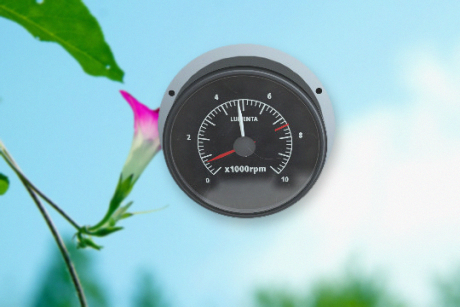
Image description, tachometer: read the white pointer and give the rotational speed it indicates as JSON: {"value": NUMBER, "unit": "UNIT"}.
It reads {"value": 4800, "unit": "rpm"}
